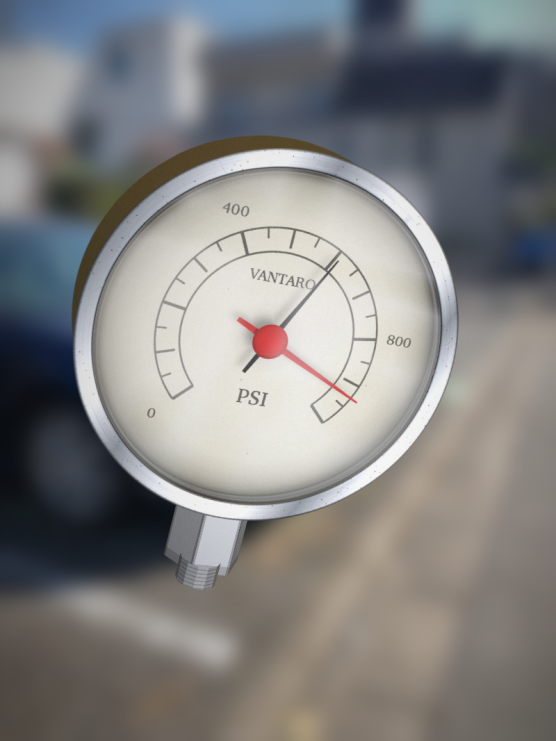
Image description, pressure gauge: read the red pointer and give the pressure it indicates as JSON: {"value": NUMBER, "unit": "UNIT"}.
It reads {"value": 925, "unit": "psi"}
